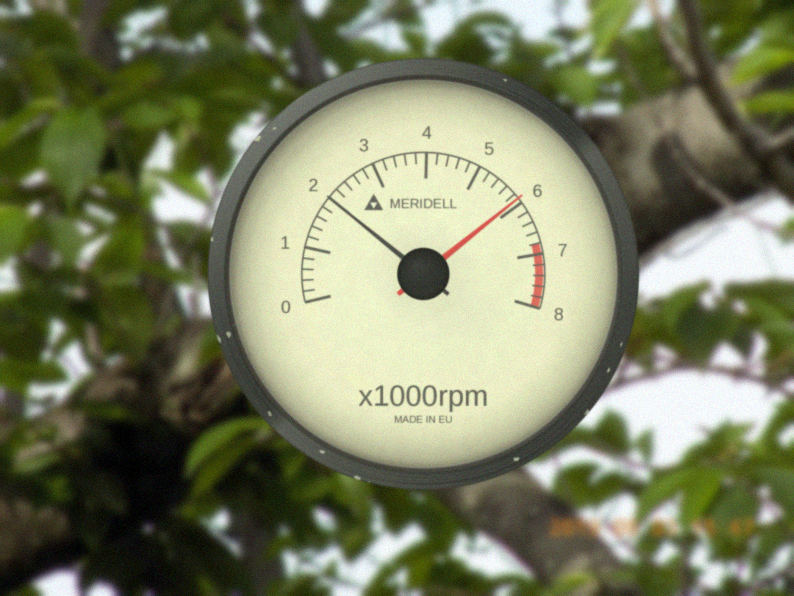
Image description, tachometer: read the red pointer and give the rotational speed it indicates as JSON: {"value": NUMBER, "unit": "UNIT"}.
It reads {"value": 5900, "unit": "rpm"}
